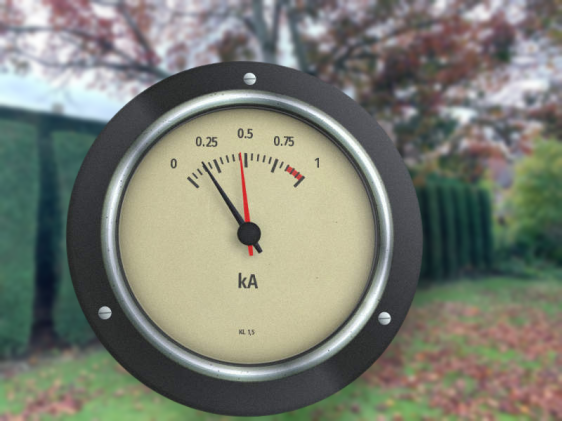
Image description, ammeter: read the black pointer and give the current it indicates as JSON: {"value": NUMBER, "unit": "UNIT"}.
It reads {"value": 0.15, "unit": "kA"}
